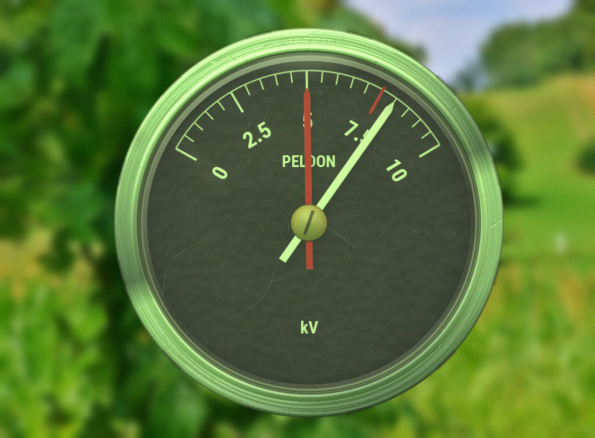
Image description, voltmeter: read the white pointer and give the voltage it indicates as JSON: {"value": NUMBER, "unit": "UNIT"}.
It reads {"value": 8, "unit": "kV"}
